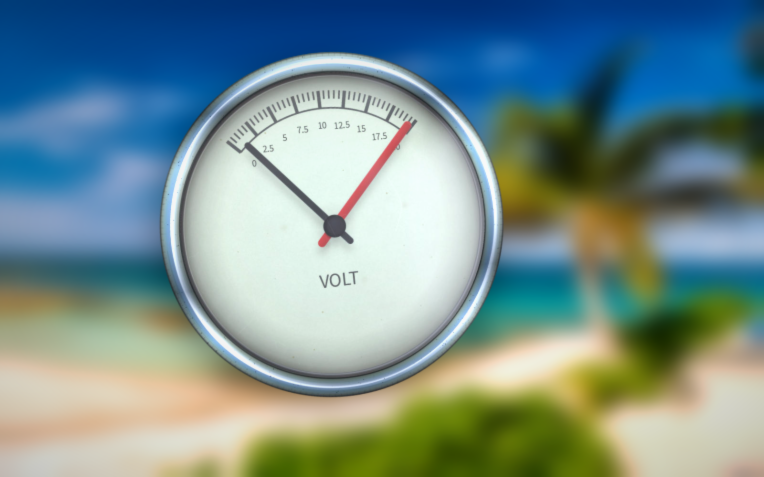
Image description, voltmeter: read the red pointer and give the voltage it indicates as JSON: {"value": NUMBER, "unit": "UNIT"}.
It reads {"value": 19.5, "unit": "V"}
